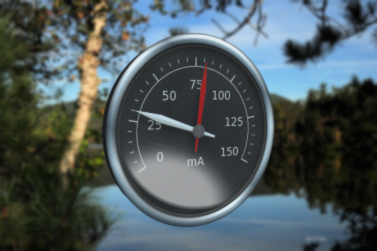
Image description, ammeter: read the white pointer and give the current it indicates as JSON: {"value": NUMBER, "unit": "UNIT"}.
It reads {"value": 30, "unit": "mA"}
